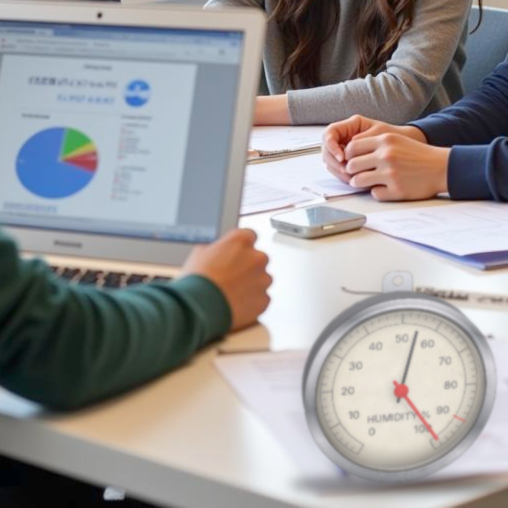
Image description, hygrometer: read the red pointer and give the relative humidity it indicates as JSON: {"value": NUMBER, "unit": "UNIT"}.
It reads {"value": 98, "unit": "%"}
